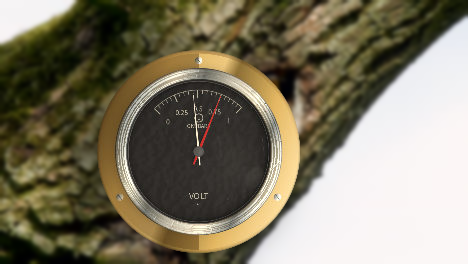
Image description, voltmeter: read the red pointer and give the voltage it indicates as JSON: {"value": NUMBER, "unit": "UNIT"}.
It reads {"value": 0.75, "unit": "V"}
